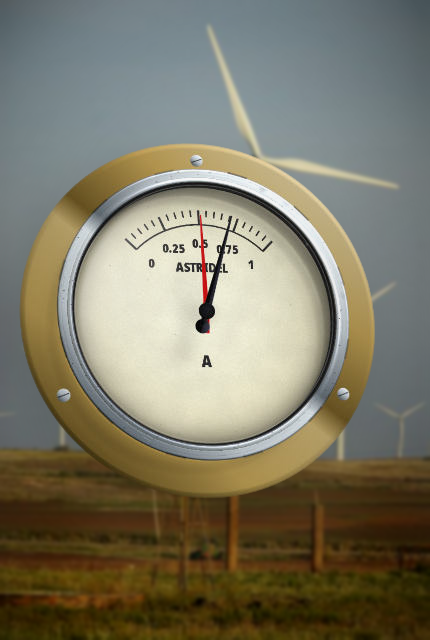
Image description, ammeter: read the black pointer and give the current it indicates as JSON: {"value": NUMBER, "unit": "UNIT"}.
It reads {"value": 0.7, "unit": "A"}
